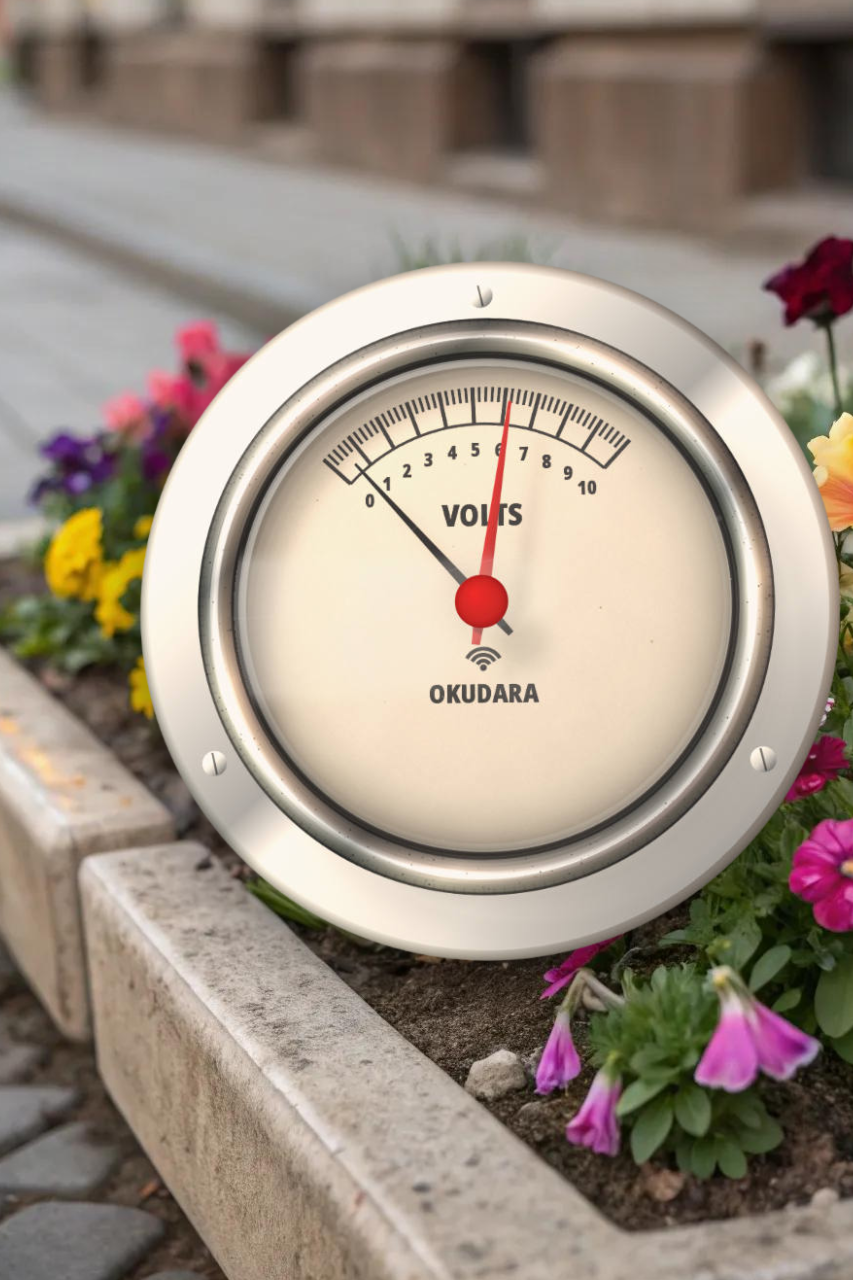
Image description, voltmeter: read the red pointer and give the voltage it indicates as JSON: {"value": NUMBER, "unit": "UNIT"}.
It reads {"value": 6.2, "unit": "V"}
